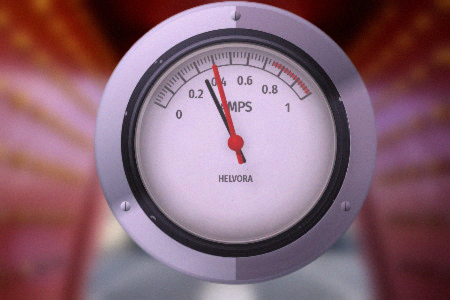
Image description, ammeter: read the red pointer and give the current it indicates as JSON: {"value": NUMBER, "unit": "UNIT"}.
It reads {"value": 0.4, "unit": "A"}
